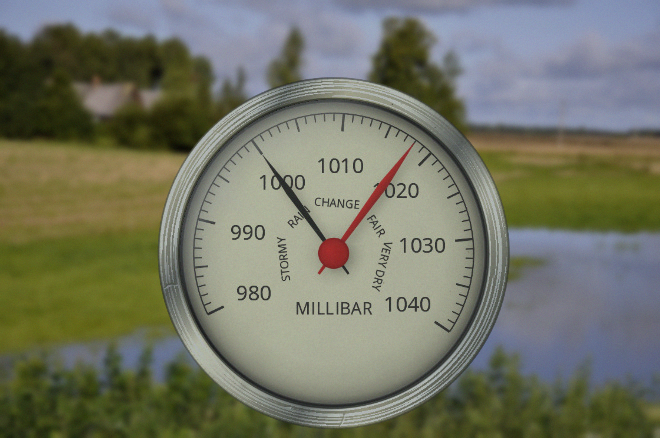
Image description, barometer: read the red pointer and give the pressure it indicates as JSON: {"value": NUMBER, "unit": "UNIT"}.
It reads {"value": 1018, "unit": "mbar"}
